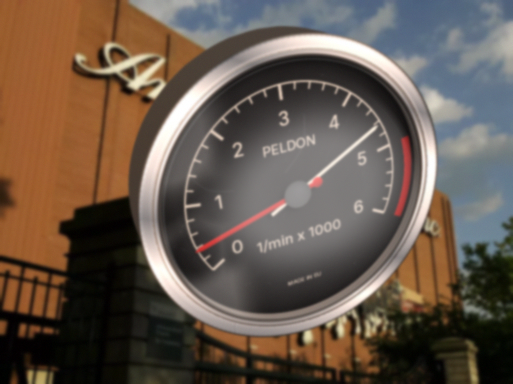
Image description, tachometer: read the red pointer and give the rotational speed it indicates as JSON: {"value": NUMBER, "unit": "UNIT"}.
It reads {"value": 400, "unit": "rpm"}
